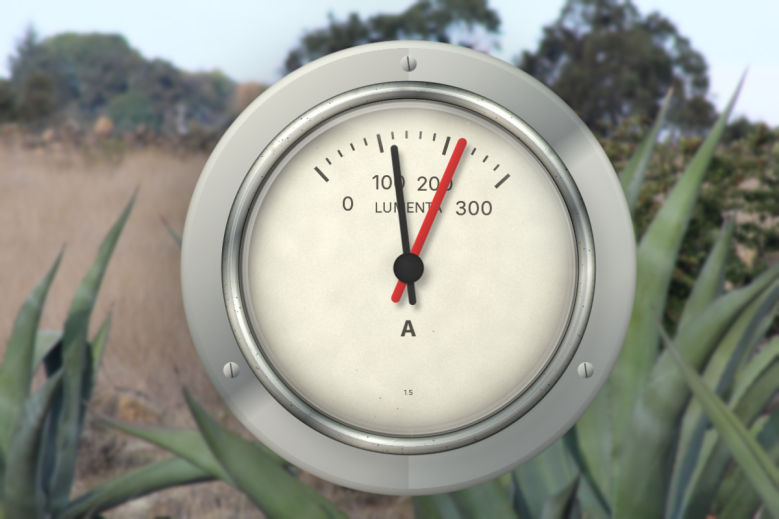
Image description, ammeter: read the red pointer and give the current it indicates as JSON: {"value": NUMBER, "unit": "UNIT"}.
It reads {"value": 220, "unit": "A"}
